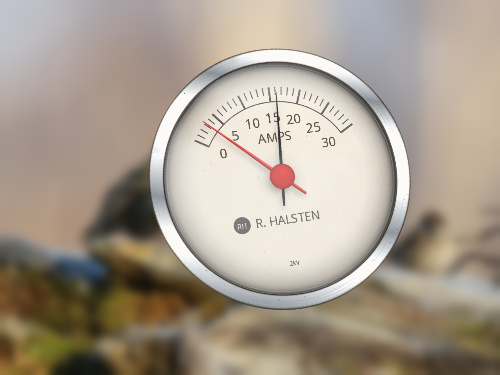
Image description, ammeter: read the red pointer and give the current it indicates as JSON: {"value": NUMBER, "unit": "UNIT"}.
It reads {"value": 3, "unit": "A"}
